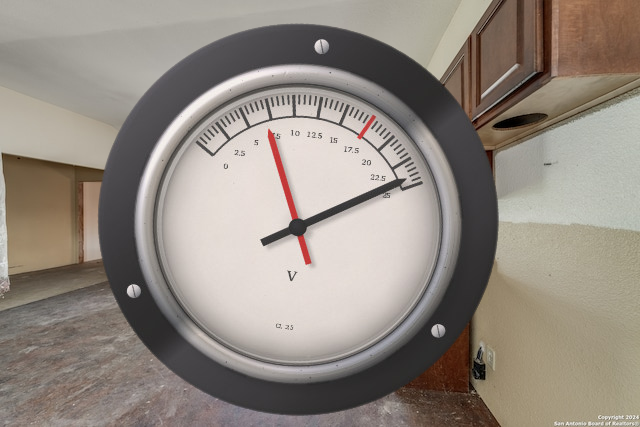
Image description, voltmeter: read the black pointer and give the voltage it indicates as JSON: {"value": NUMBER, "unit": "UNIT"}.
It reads {"value": 24, "unit": "V"}
